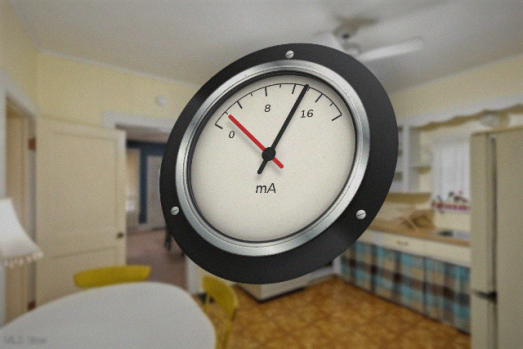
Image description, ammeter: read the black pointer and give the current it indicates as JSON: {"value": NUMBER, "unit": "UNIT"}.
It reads {"value": 14, "unit": "mA"}
